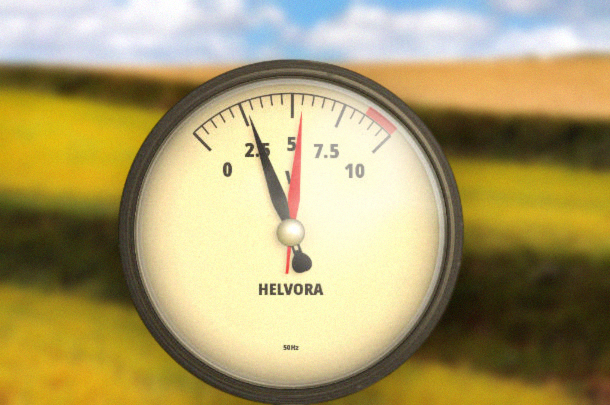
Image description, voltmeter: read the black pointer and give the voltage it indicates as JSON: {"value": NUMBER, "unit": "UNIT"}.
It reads {"value": 2.75, "unit": "V"}
